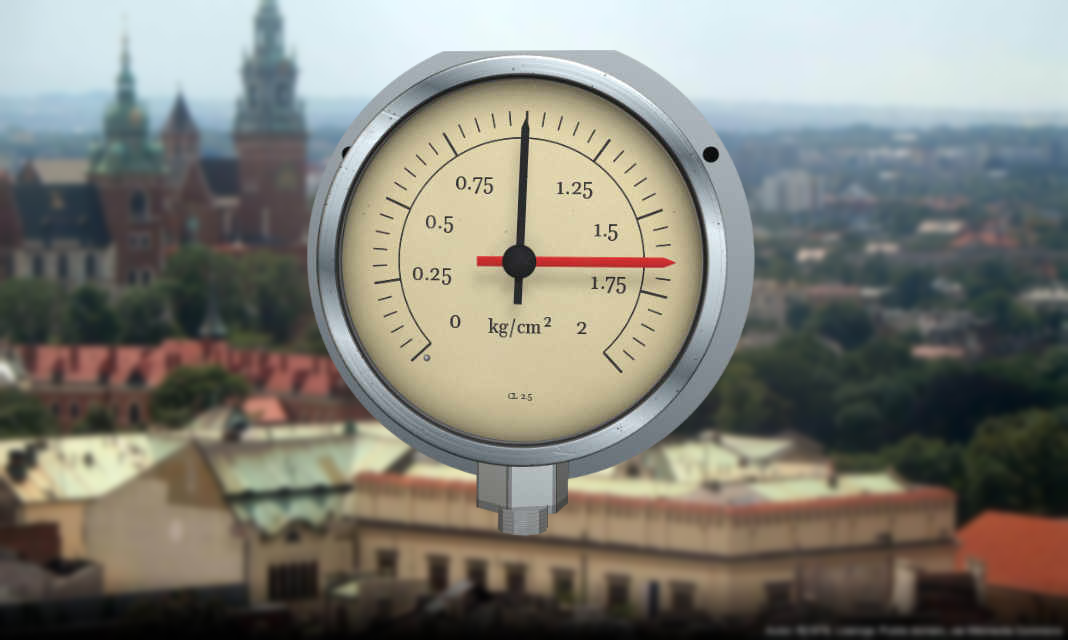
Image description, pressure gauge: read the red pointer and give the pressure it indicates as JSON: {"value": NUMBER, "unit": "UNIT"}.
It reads {"value": 1.65, "unit": "kg/cm²"}
